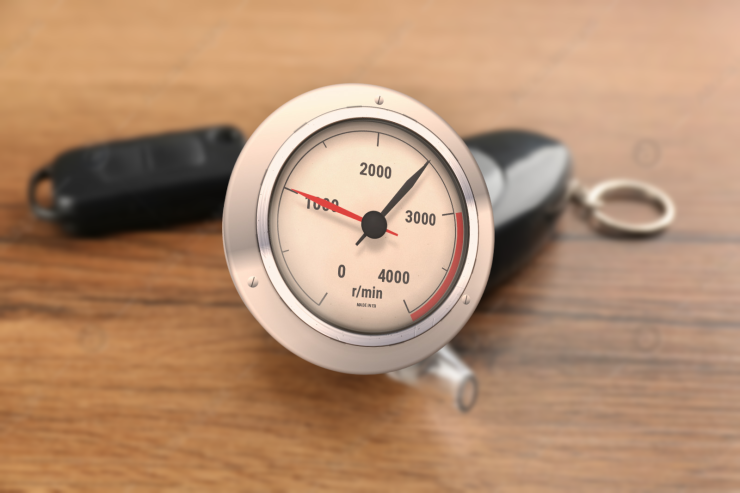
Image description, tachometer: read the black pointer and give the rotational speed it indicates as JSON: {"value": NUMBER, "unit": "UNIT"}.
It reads {"value": 2500, "unit": "rpm"}
